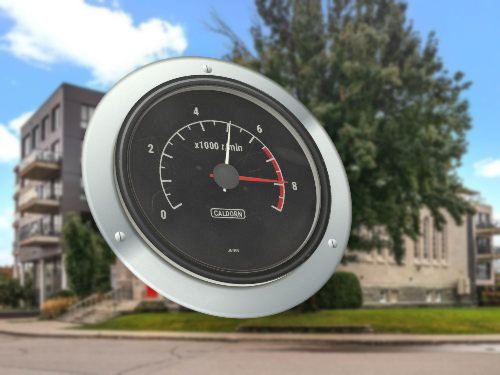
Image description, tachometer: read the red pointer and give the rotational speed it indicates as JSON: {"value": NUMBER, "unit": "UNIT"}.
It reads {"value": 8000, "unit": "rpm"}
